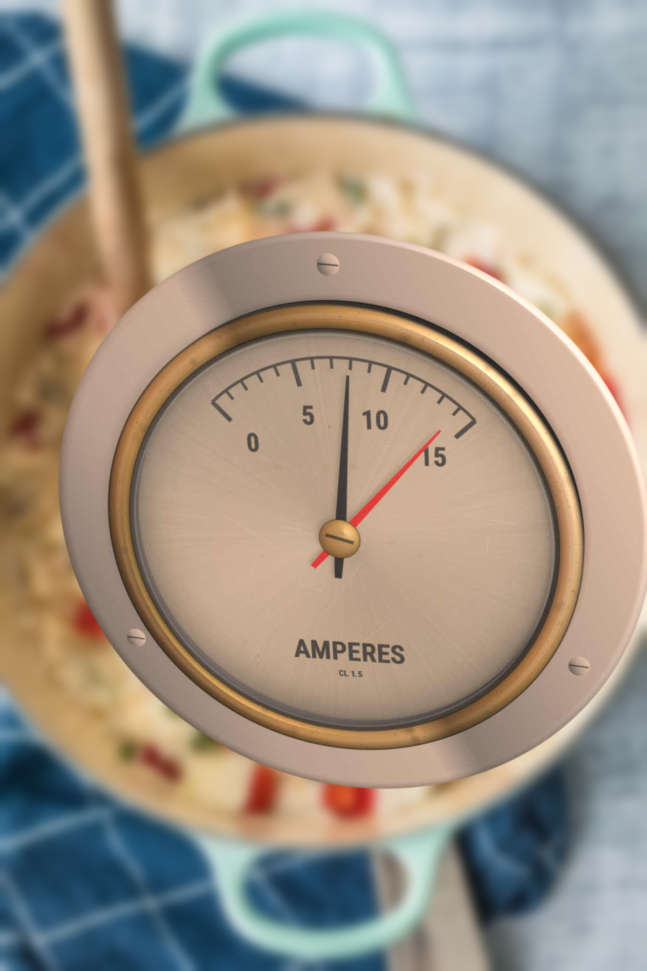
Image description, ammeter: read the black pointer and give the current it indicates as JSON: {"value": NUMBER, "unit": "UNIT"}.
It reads {"value": 8, "unit": "A"}
